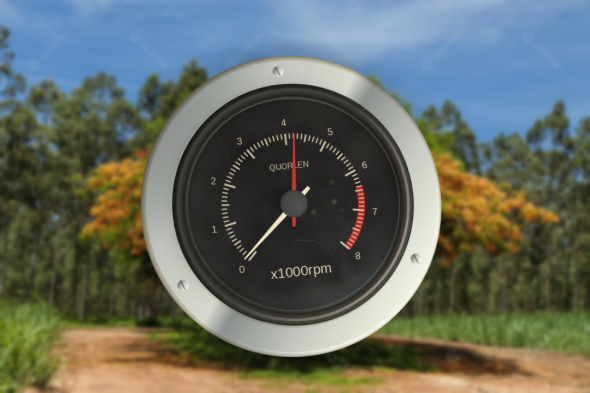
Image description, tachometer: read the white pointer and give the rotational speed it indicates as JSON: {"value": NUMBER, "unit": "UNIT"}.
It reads {"value": 100, "unit": "rpm"}
